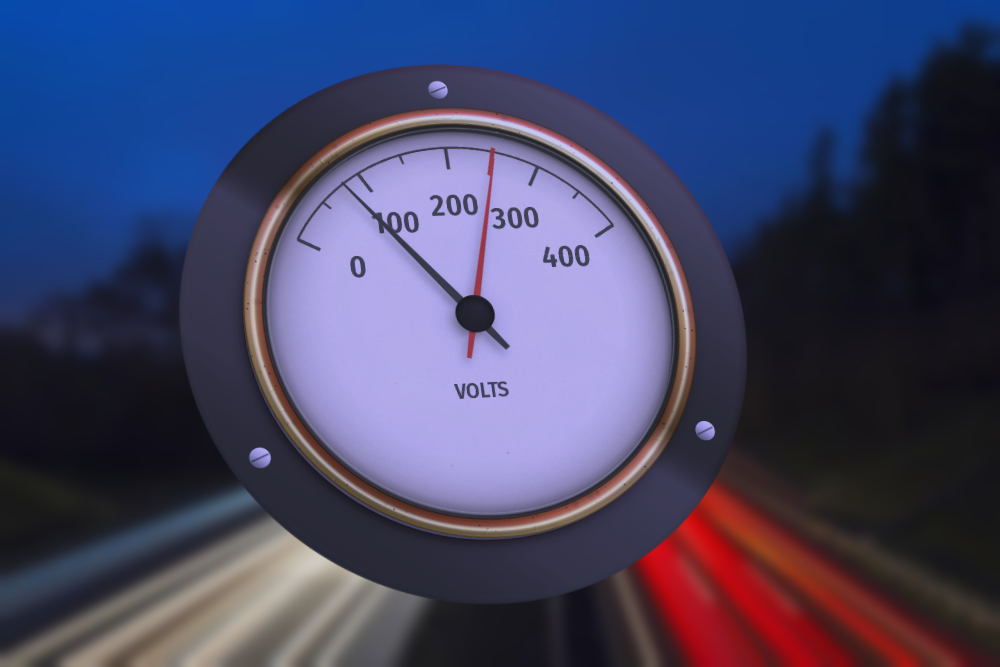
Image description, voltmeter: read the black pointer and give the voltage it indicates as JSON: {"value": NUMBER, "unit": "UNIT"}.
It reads {"value": 75, "unit": "V"}
